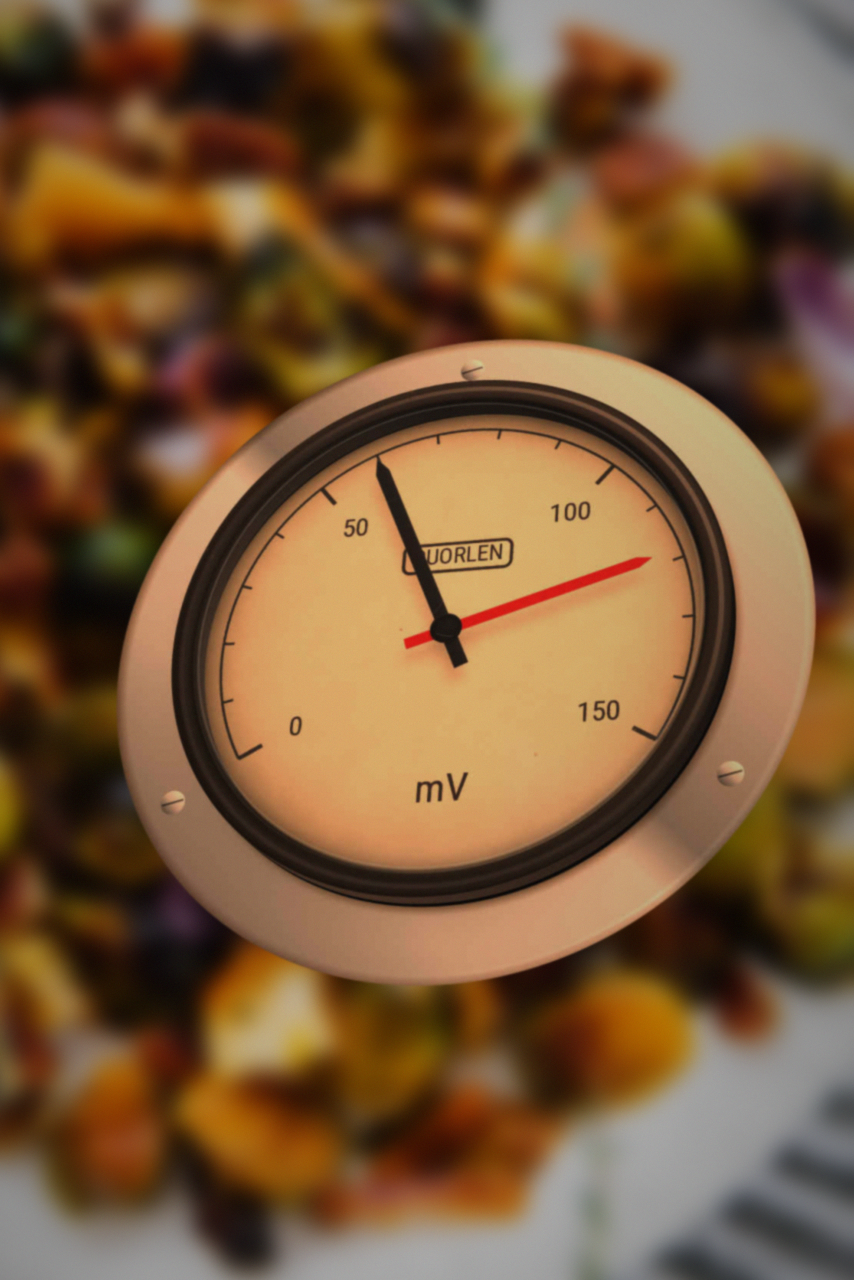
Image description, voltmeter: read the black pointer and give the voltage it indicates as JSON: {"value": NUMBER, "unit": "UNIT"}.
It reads {"value": 60, "unit": "mV"}
